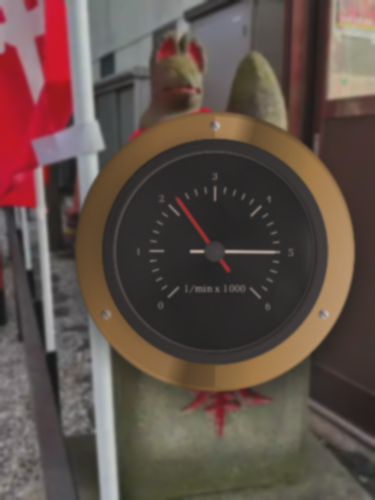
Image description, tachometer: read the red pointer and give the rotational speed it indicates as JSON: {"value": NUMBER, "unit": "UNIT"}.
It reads {"value": 2200, "unit": "rpm"}
